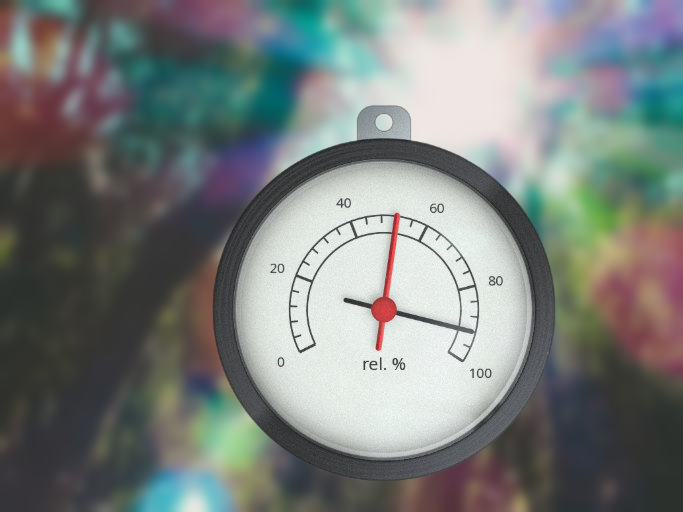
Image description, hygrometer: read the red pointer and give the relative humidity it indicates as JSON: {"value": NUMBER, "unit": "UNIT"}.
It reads {"value": 52, "unit": "%"}
